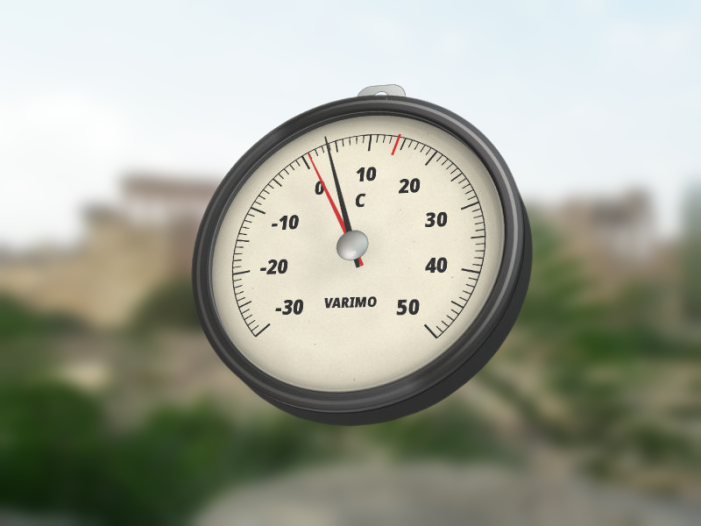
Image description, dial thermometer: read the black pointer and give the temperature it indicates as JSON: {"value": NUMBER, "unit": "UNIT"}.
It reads {"value": 4, "unit": "°C"}
